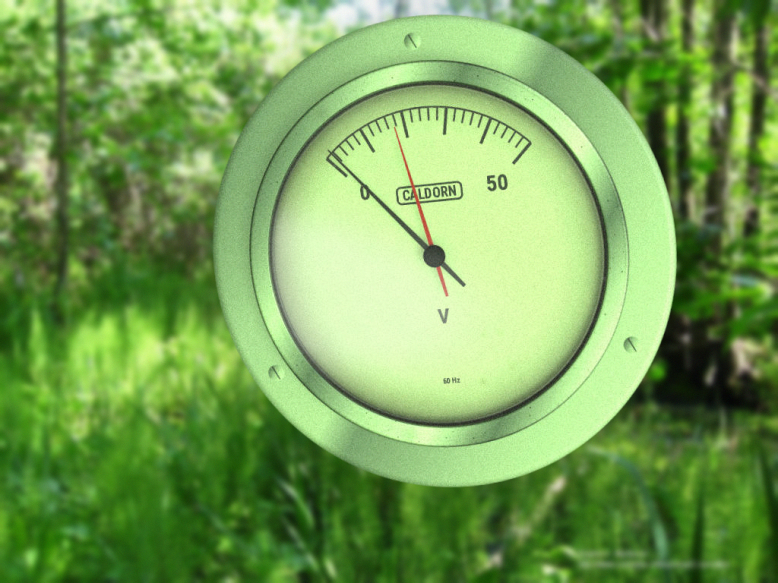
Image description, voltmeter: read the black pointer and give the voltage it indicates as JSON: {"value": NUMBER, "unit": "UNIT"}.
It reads {"value": 2, "unit": "V"}
